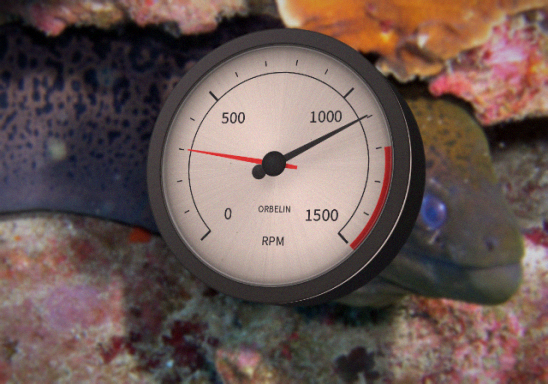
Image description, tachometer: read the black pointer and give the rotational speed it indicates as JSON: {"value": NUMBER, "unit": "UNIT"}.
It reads {"value": 1100, "unit": "rpm"}
